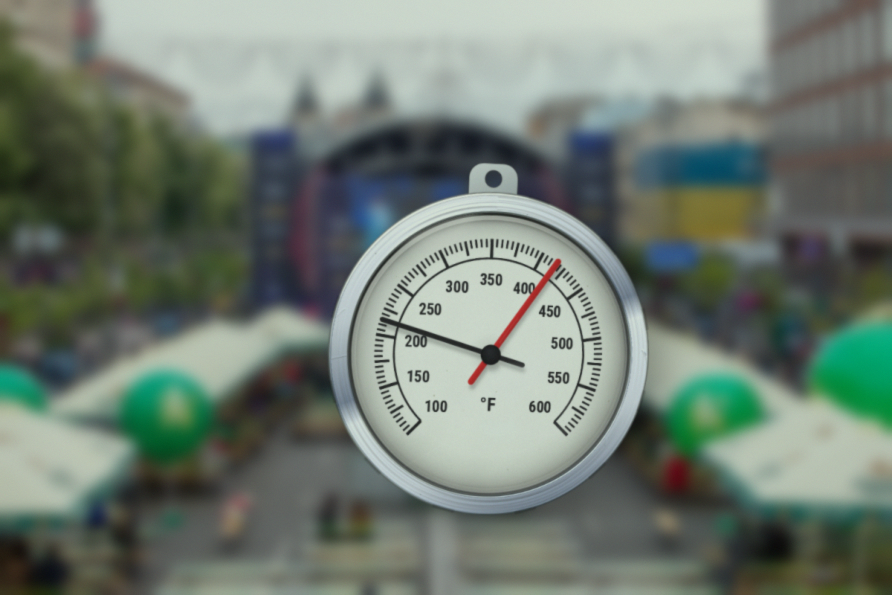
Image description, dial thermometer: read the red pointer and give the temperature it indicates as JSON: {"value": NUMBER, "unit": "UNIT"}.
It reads {"value": 415, "unit": "°F"}
